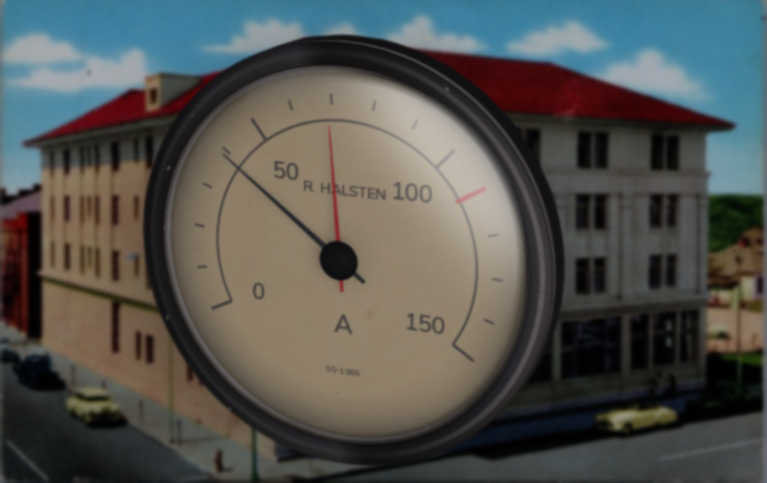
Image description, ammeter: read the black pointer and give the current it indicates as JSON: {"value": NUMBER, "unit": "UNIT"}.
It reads {"value": 40, "unit": "A"}
